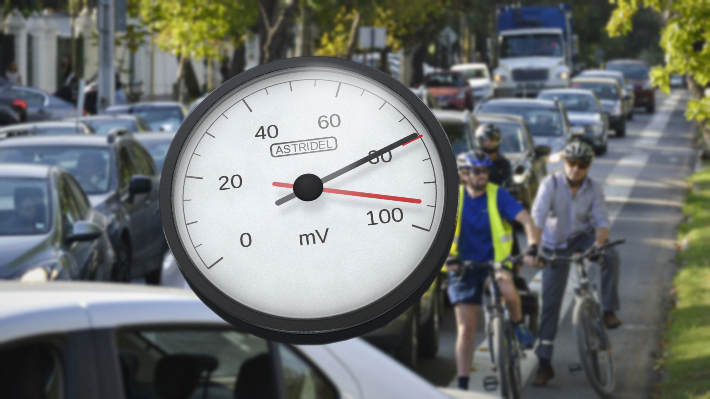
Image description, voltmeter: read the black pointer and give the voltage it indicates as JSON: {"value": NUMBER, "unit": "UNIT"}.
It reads {"value": 80, "unit": "mV"}
